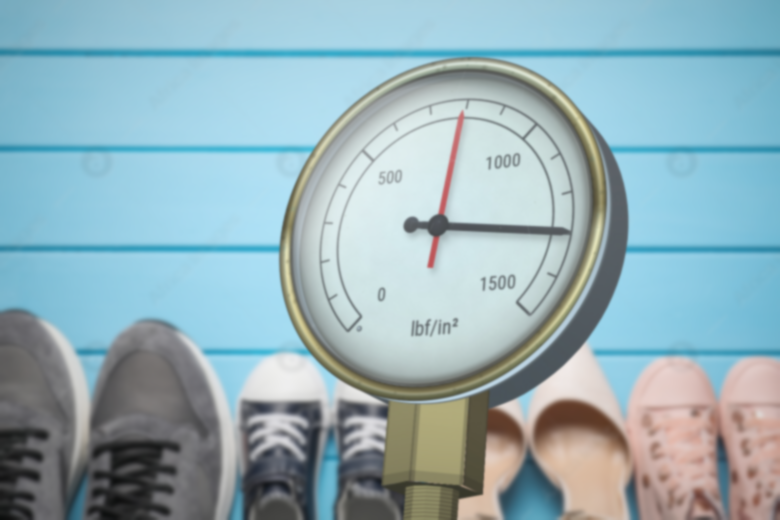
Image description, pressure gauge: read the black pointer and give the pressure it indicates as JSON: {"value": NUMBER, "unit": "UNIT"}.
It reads {"value": 1300, "unit": "psi"}
